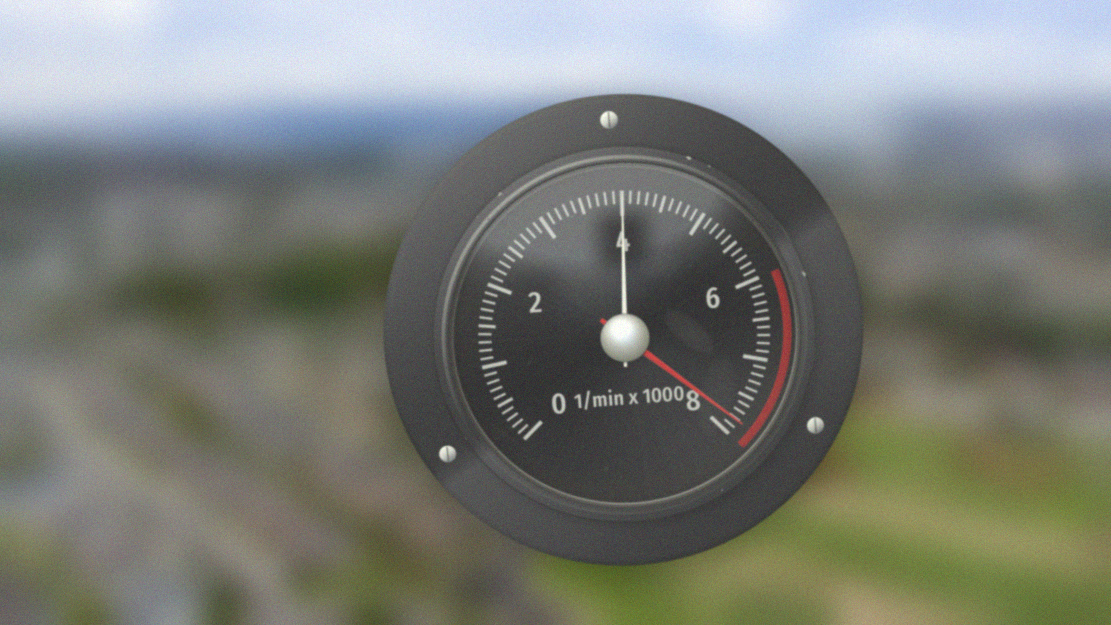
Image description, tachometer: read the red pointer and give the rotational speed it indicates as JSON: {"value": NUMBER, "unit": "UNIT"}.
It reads {"value": 7800, "unit": "rpm"}
